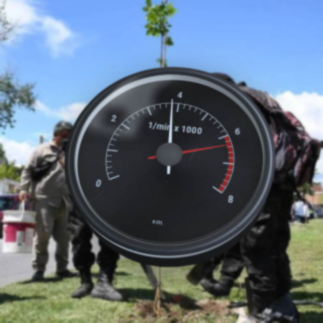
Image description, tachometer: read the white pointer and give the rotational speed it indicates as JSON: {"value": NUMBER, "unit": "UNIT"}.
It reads {"value": 3800, "unit": "rpm"}
